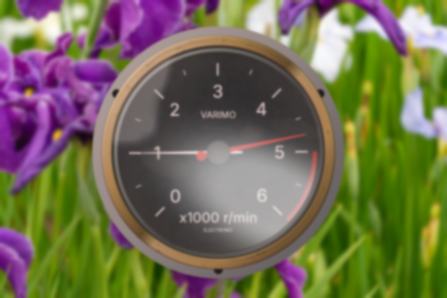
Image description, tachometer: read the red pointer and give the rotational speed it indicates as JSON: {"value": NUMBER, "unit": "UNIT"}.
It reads {"value": 4750, "unit": "rpm"}
